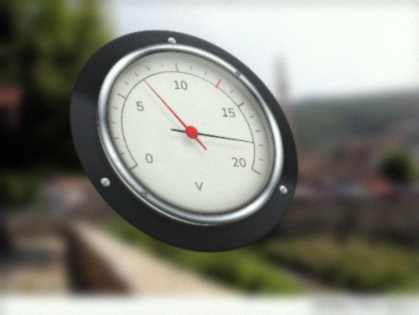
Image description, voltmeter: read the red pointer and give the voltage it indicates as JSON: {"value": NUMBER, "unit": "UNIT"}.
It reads {"value": 7, "unit": "V"}
